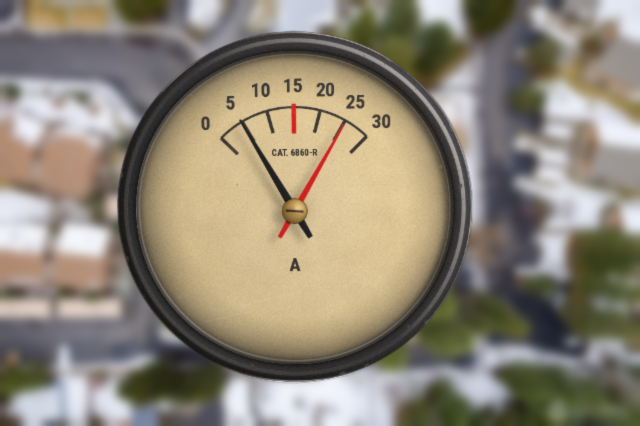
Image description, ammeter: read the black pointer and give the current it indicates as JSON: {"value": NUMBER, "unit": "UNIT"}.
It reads {"value": 5, "unit": "A"}
